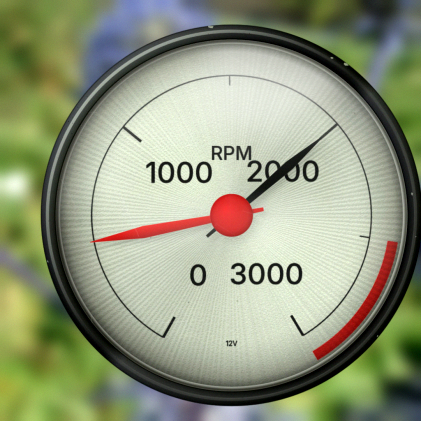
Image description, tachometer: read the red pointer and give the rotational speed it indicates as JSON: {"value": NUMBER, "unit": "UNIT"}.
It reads {"value": 500, "unit": "rpm"}
